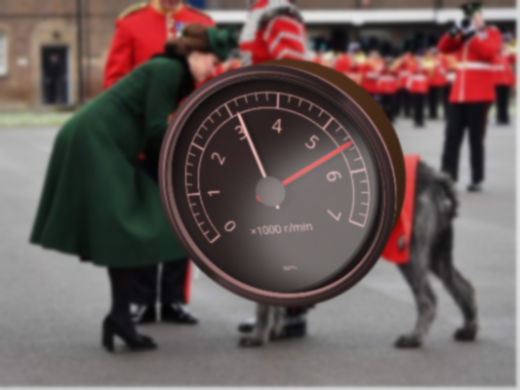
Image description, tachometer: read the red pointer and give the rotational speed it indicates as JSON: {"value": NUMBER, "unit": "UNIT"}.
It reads {"value": 5500, "unit": "rpm"}
